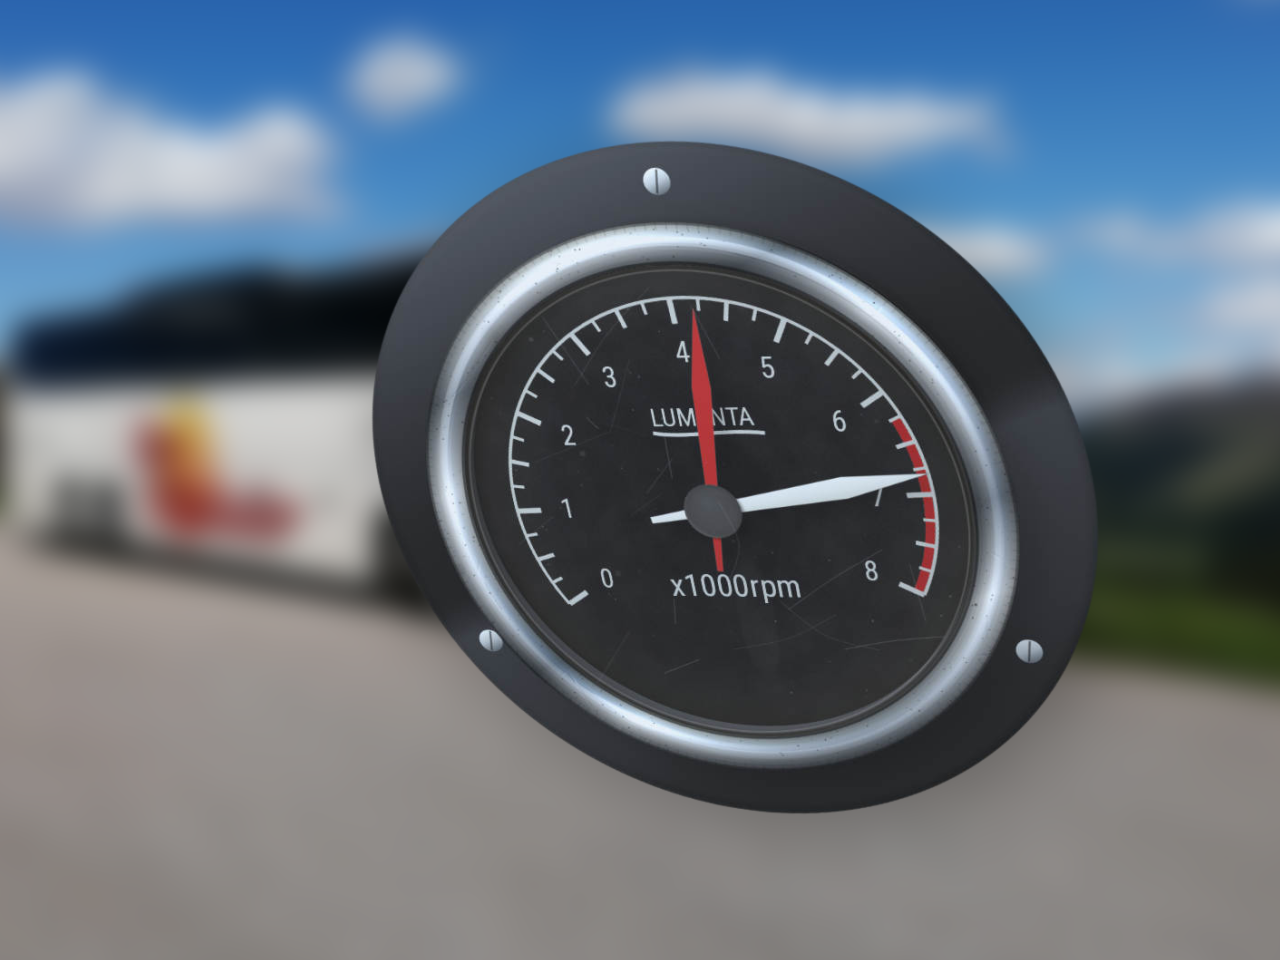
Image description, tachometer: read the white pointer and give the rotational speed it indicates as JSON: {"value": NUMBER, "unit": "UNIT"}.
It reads {"value": 6750, "unit": "rpm"}
